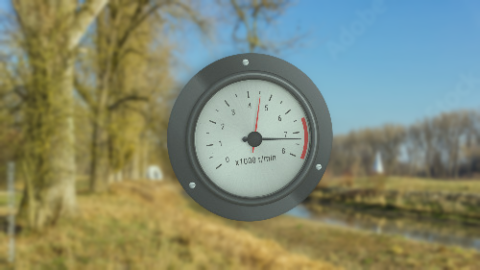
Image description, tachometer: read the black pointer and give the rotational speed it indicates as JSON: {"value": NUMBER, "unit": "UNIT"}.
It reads {"value": 7250, "unit": "rpm"}
